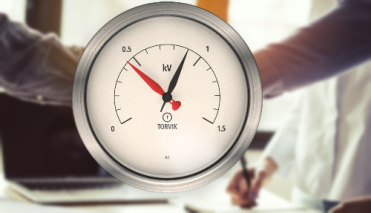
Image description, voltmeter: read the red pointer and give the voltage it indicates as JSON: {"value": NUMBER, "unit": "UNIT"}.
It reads {"value": 0.45, "unit": "kV"}
